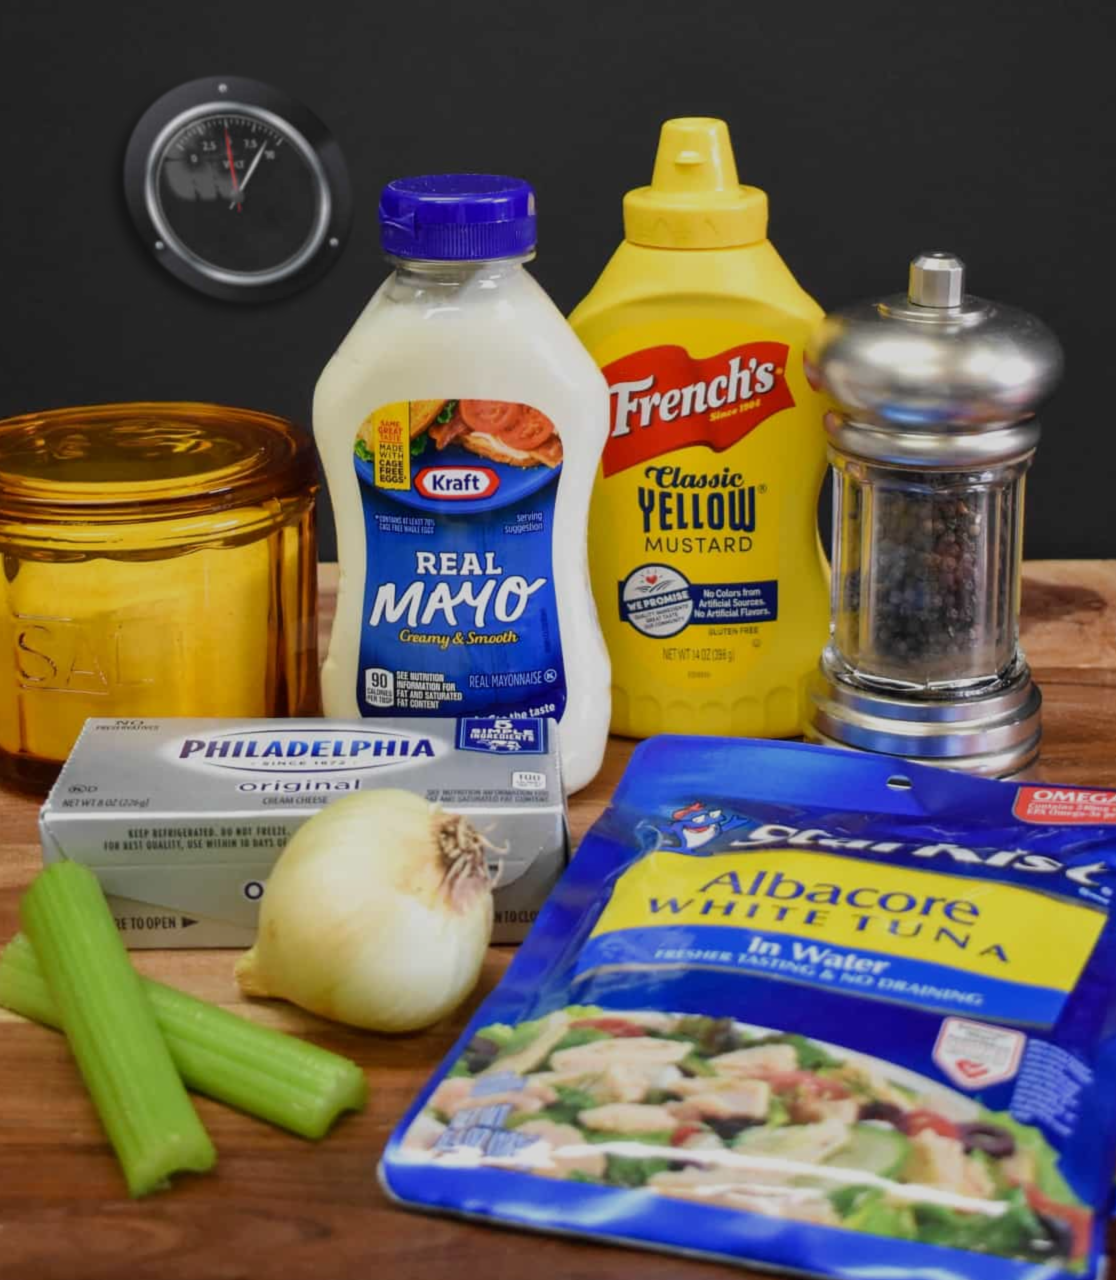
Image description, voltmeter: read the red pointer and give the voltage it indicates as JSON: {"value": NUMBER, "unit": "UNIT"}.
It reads {"value": 5, "unit": "V"}
